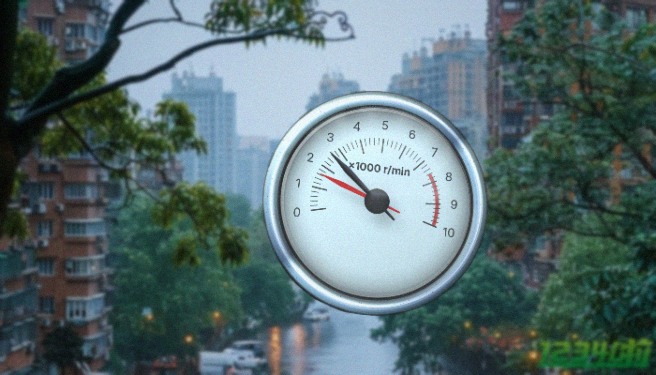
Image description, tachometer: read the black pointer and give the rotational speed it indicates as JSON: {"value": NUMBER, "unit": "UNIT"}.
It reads {"value": 2600, "unit": "rpm"}
